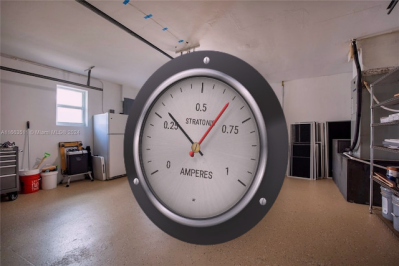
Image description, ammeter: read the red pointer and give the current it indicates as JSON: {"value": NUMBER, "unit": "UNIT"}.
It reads {"value": 0.65, "unit": "A"}
